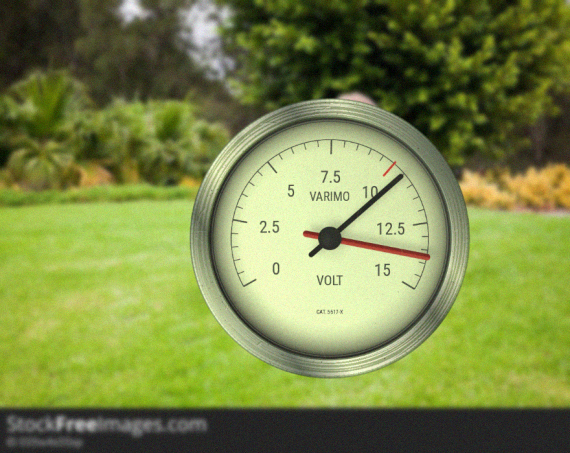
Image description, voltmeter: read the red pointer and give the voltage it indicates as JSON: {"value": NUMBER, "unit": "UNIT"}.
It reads {"value": 13.75, "unit": "V"}
